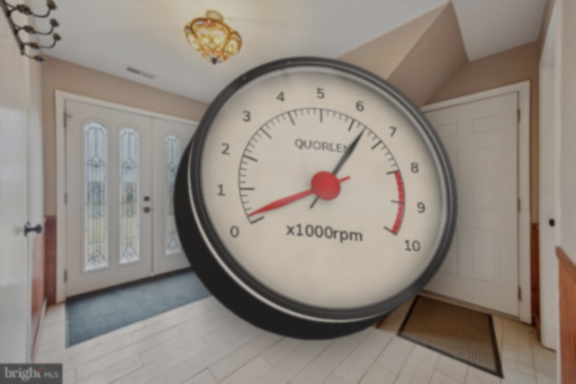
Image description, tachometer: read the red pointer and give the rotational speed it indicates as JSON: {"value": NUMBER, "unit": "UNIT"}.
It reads {"value": 200, "unit": "rpm"}
